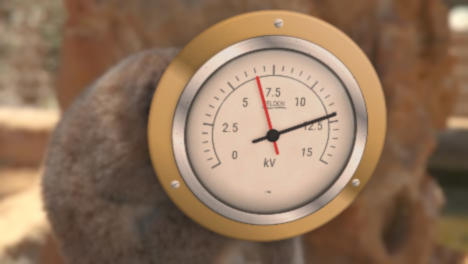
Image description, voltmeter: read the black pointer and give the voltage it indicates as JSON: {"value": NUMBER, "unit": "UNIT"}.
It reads {"value": 12, "unit": "kV"}
